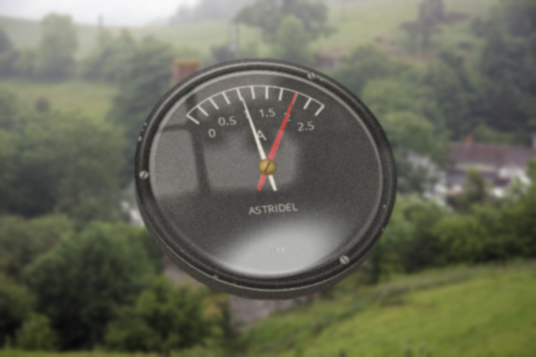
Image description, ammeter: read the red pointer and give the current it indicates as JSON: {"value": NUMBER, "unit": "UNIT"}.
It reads {"value": 2, "unit": "A"}
